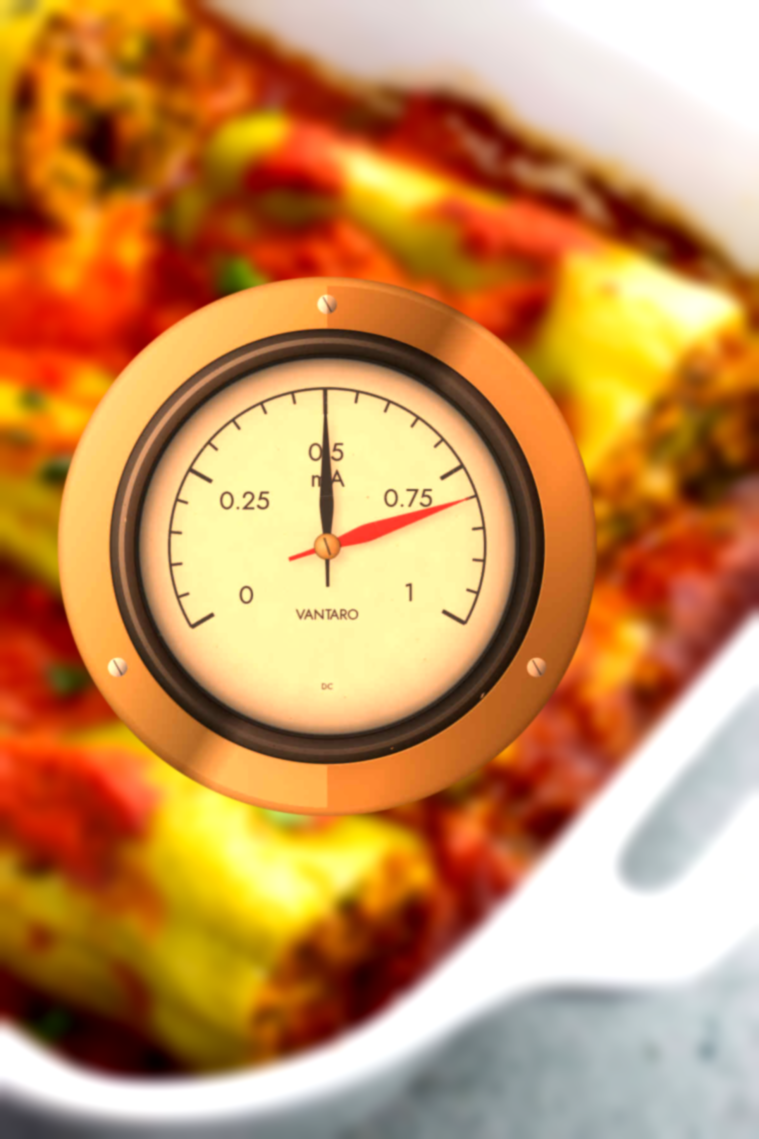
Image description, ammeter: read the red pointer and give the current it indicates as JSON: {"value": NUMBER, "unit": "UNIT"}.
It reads {"value": 0.8, "unit": "mA"}
